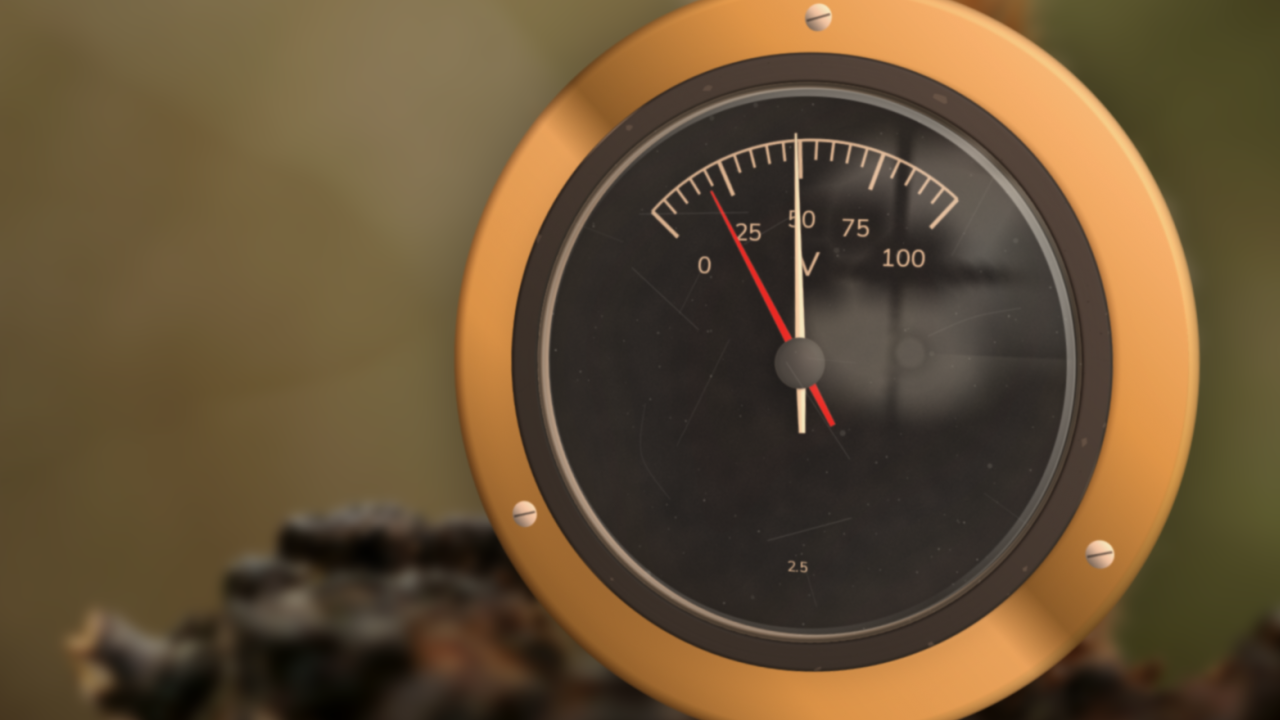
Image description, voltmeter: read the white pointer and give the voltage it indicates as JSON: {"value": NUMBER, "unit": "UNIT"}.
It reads {"value": 50, "unit": "V"}
